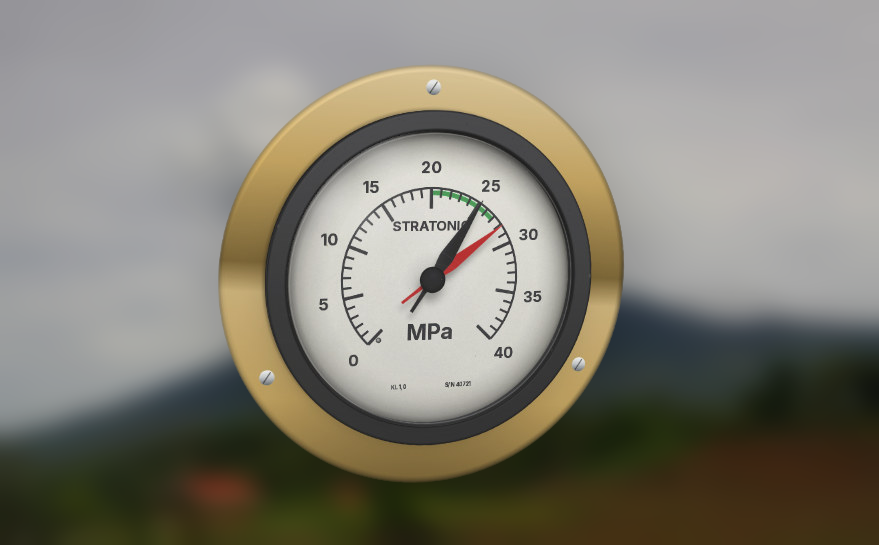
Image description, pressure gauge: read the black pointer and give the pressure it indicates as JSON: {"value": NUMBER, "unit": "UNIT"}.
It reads {"value": 25, "unit": "MPa"}
